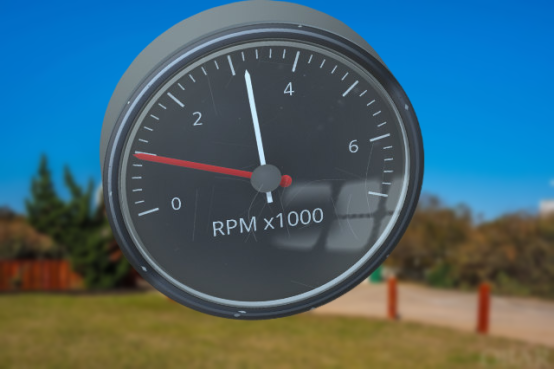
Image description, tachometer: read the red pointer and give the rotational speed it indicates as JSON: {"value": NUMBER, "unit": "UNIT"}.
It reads {"value": 1000, "unit": "rpm"}
